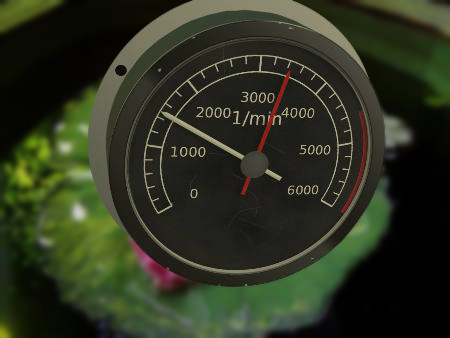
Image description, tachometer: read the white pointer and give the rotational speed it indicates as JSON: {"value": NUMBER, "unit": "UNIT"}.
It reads {"value": 1500, "unit": "rpm"}
